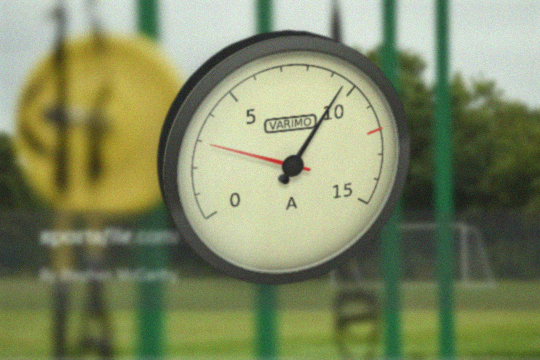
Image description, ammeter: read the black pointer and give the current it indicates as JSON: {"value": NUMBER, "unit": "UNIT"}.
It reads {"value": 9.5, "unit": "A"}
